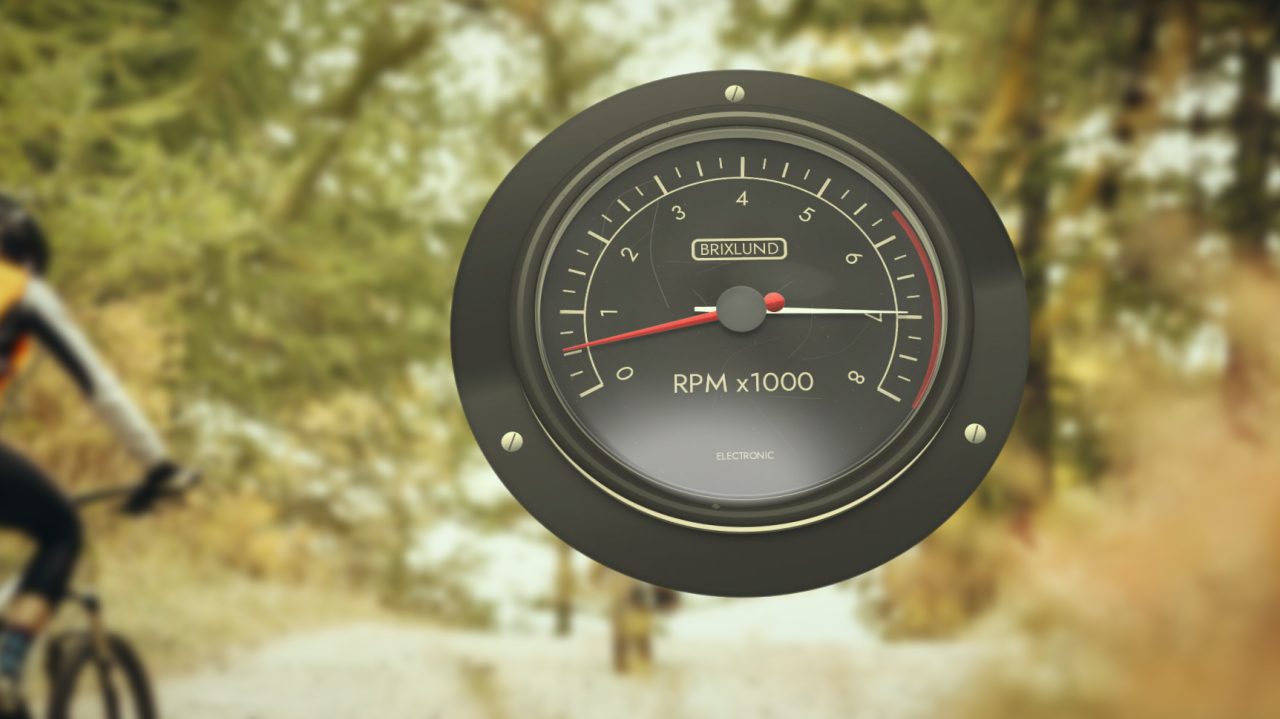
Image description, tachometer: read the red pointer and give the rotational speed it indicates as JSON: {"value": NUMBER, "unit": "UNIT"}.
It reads {"value": 500, "unit": "rpm"}
